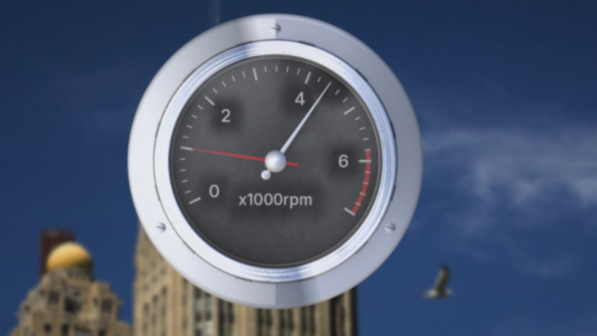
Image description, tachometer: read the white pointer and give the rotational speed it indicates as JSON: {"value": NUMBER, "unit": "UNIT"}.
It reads {"value": 4400, "unit": "rpm"}
